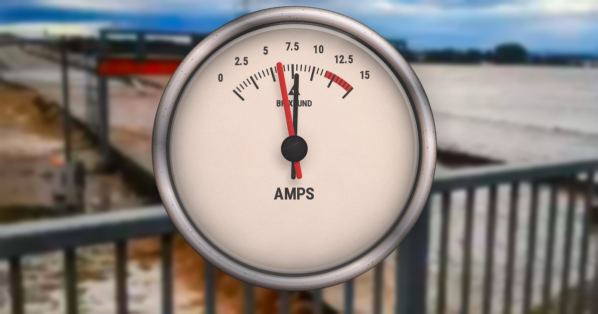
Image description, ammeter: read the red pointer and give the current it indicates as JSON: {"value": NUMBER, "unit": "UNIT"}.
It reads {"value": 6, "unit": "A"}
